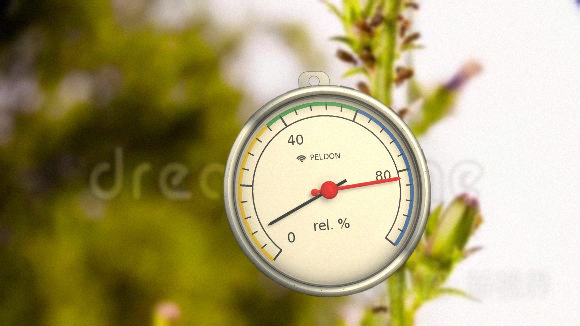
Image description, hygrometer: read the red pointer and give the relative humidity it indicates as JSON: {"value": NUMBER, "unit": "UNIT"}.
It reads {"value": 82, "unit": "%"}
